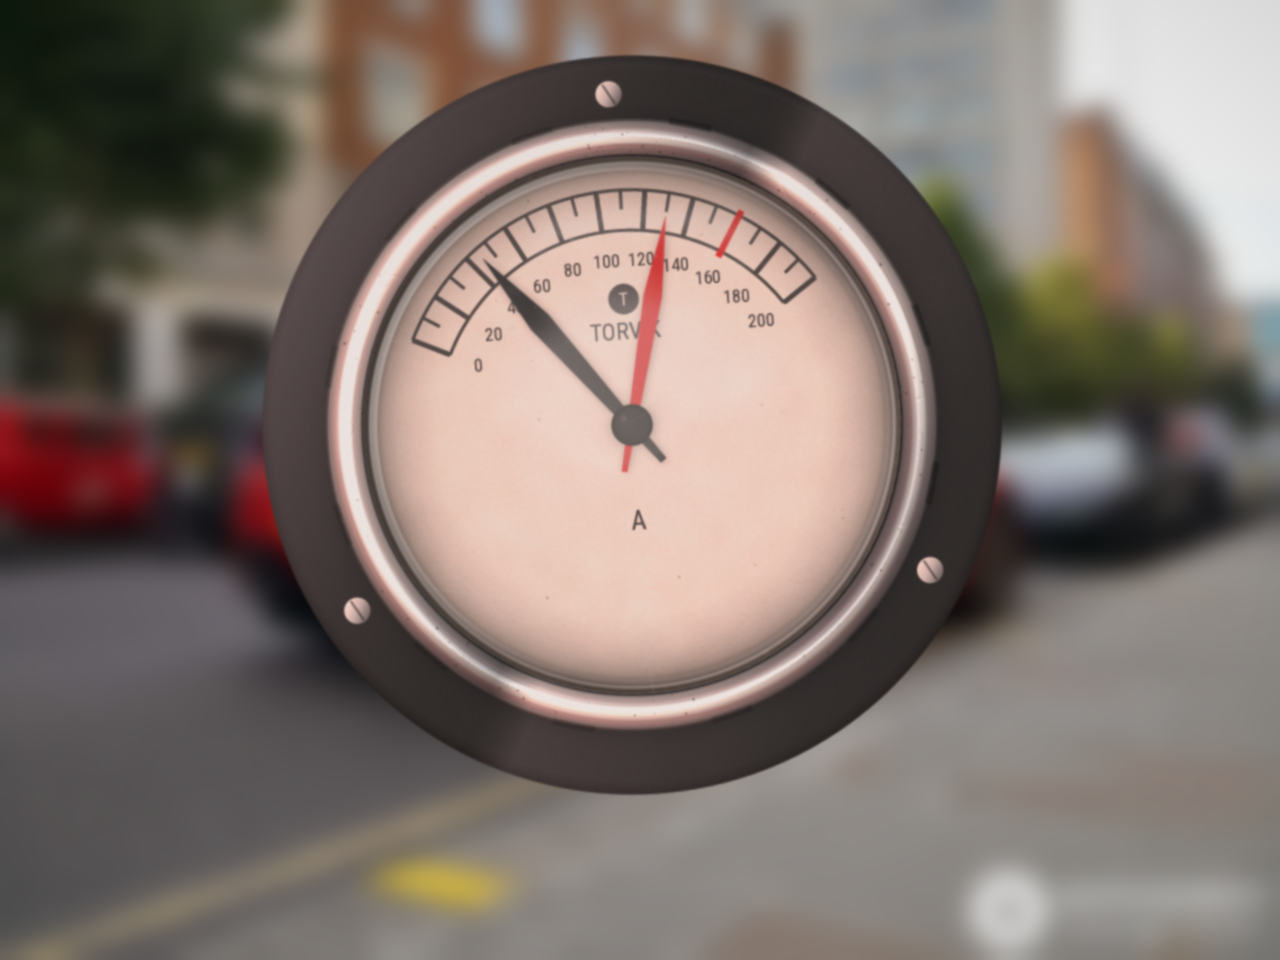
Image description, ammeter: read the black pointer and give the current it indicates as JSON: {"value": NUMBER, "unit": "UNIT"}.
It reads {"value": 45, "unit": "A"}
